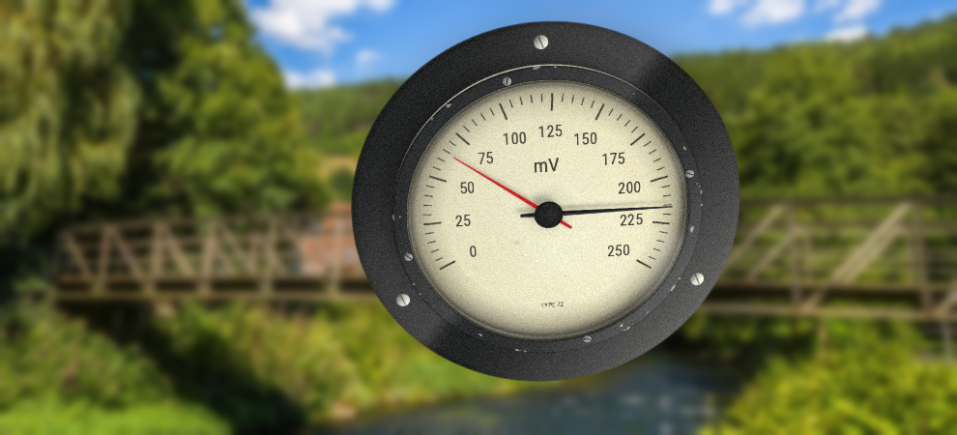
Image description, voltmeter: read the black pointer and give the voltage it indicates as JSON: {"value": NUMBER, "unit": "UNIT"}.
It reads {"value": 215, "unit": "mV"}
